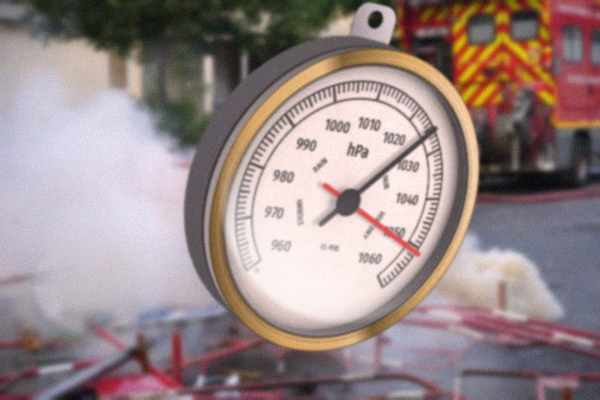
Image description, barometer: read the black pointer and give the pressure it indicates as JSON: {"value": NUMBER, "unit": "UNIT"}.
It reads {"value": 1025, "unit": "hPa"}
